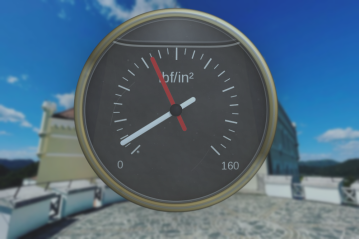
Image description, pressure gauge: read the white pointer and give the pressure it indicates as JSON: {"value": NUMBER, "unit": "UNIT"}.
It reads {"value": 7.5, "unit": "psi"}
